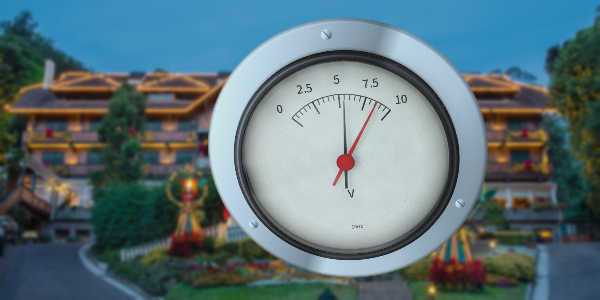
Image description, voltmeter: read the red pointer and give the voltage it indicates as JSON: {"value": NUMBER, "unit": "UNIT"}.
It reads {"value": 8.5, "unit": "V"}
